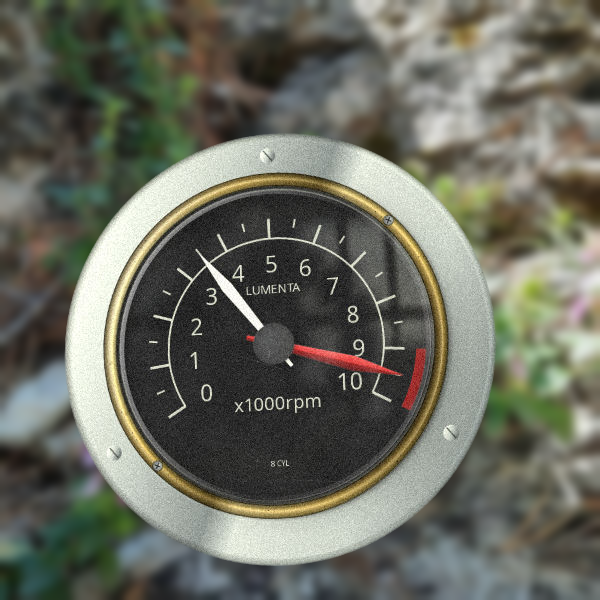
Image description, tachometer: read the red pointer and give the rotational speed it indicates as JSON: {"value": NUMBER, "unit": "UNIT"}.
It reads {"value": 9500, "unit": "rpm"}
